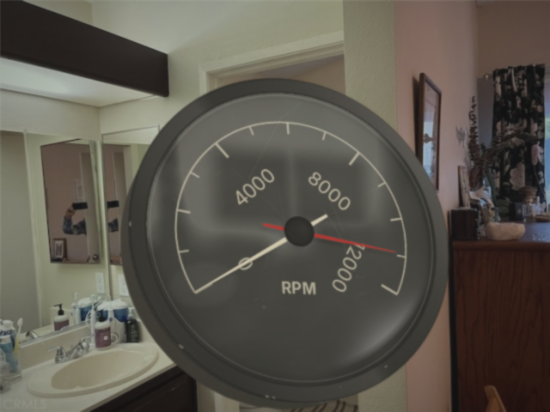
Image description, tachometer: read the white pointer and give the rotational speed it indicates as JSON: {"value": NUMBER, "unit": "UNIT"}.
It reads {"value": 0, "unit": "rpm"}
